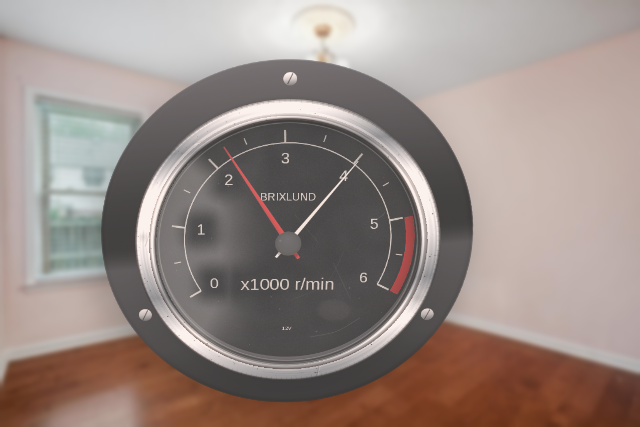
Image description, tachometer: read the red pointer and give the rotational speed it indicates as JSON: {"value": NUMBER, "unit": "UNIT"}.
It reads {"value": 2250, "unit": "rpm"}
